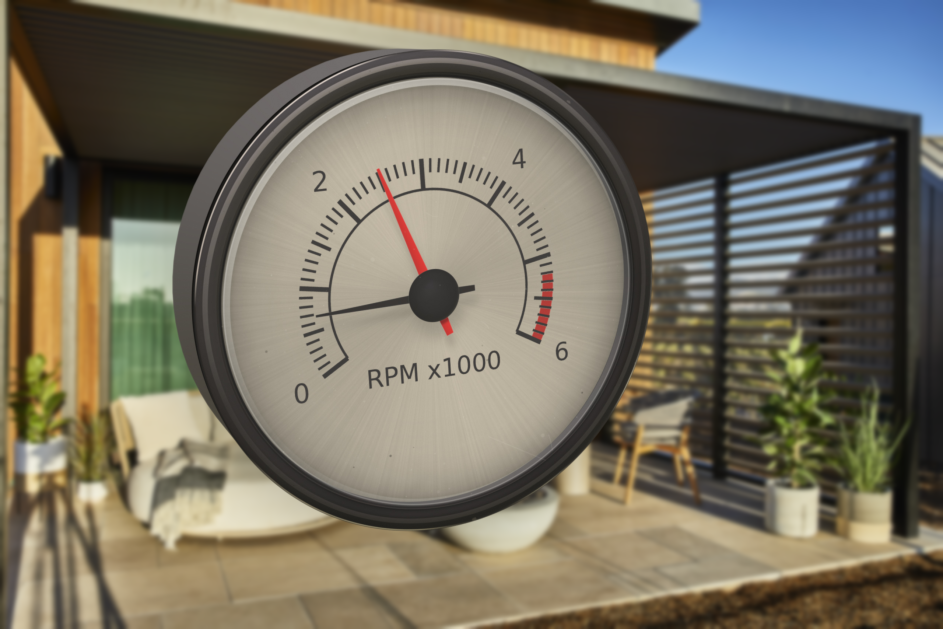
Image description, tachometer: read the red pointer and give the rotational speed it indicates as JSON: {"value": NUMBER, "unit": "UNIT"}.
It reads {"value": 2500, "unit": "rpm"}
